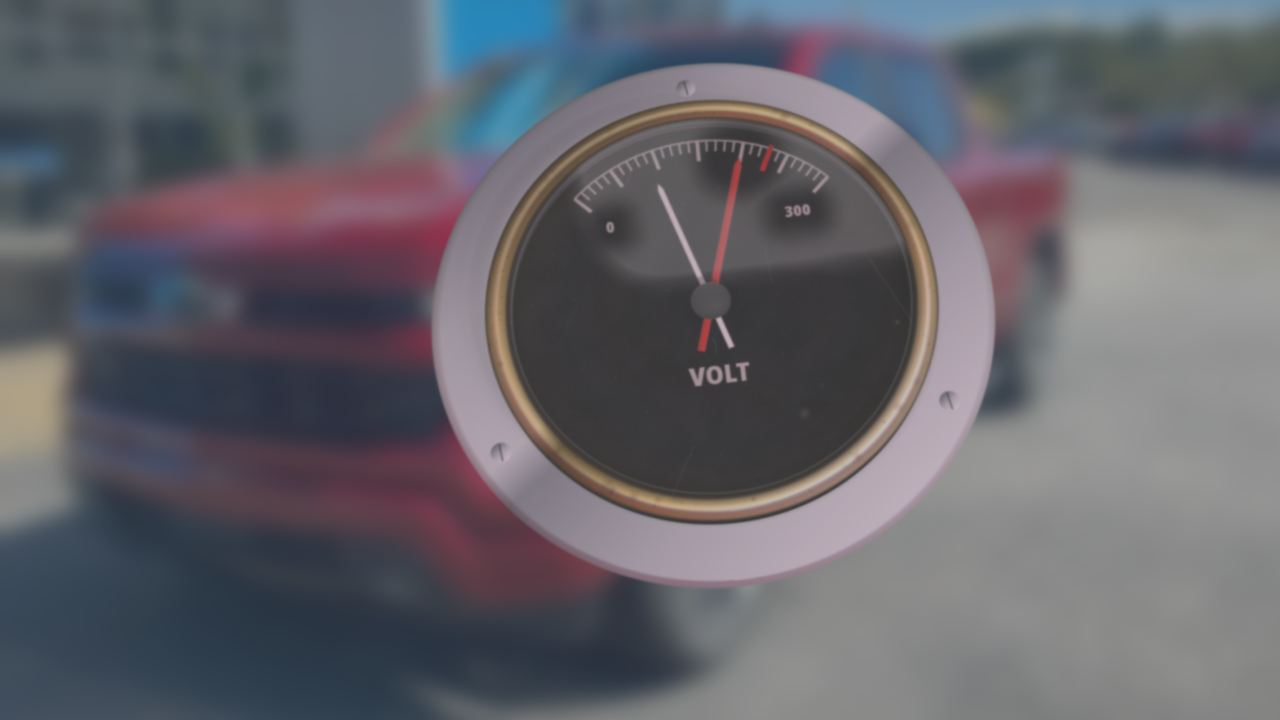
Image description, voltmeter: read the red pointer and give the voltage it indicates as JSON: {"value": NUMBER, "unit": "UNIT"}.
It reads {"value": 200, "unit": "V"}
